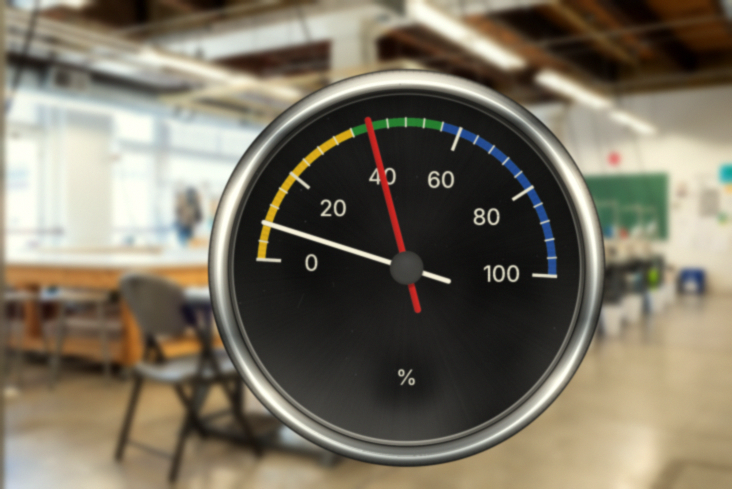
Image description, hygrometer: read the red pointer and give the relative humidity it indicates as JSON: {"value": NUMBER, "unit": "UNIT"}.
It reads {"value": 40, "unit": "%"}
